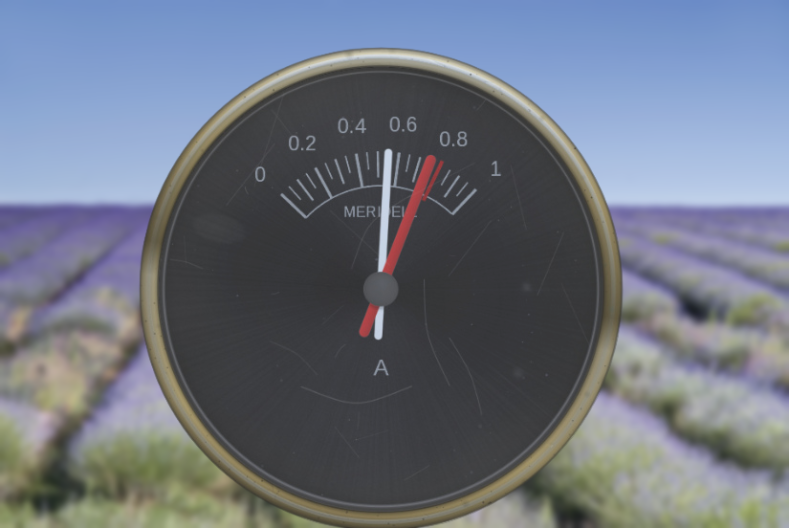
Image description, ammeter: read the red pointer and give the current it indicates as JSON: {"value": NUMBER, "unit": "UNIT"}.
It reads {"value": 0.75, "unit": "A"}
